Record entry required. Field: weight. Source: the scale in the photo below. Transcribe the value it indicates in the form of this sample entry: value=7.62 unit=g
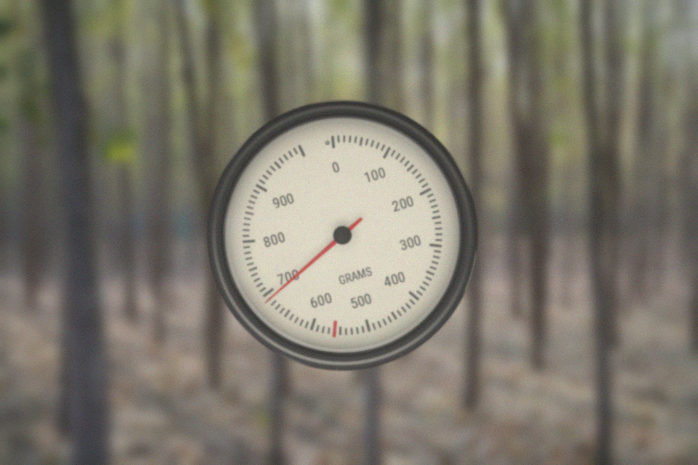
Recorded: value=690 unit=g
